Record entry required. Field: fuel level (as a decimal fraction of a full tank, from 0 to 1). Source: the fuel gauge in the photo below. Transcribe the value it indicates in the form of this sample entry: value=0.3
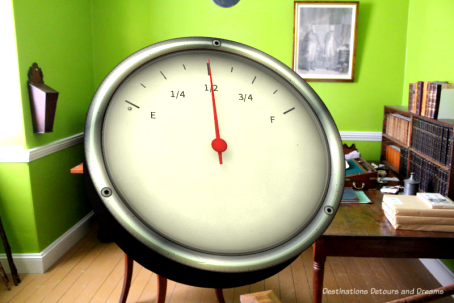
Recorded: value=0.5
